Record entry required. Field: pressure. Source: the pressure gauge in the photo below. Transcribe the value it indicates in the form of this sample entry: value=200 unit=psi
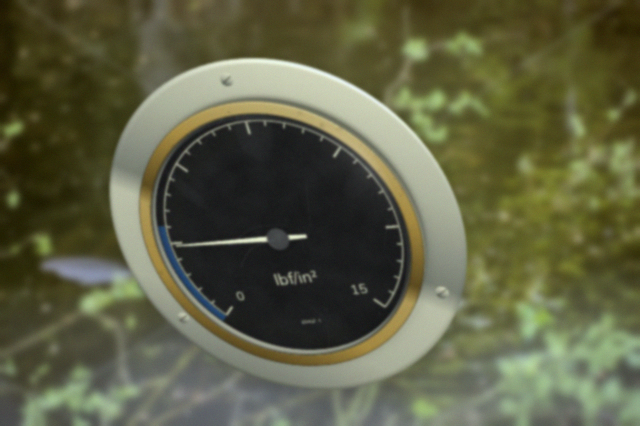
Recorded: value=2.5 unit=psi
